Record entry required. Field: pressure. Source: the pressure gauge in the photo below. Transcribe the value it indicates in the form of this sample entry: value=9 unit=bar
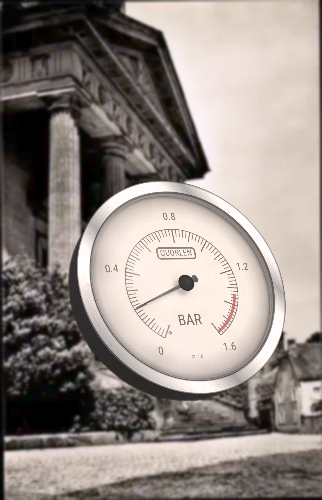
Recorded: value=0.2 unit=bar
